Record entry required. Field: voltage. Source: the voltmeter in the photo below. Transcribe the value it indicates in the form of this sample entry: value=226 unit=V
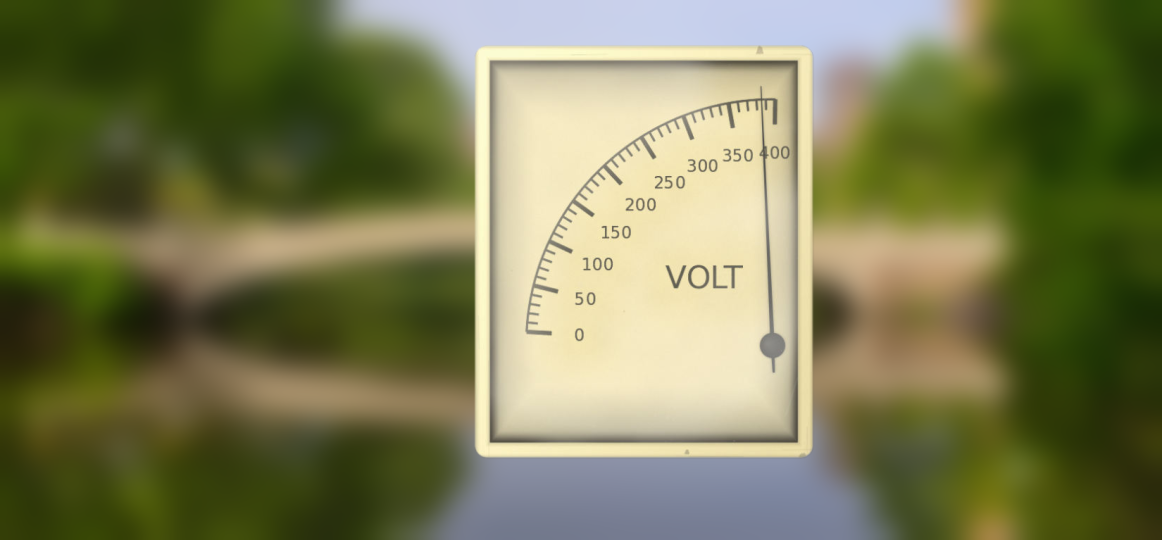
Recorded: value=385 unit=V
